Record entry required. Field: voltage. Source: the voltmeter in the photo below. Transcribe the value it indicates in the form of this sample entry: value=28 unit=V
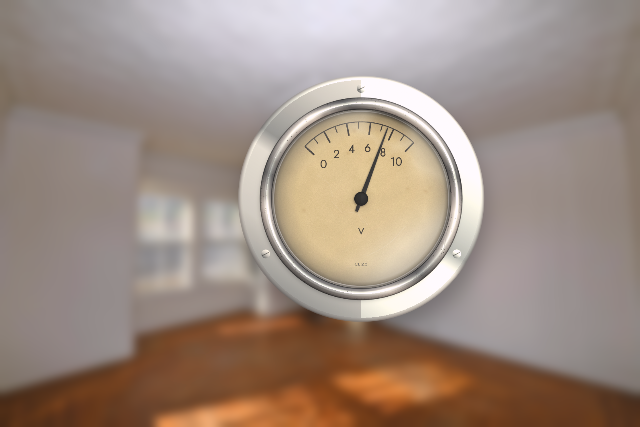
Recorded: value=7.5 unit=V
